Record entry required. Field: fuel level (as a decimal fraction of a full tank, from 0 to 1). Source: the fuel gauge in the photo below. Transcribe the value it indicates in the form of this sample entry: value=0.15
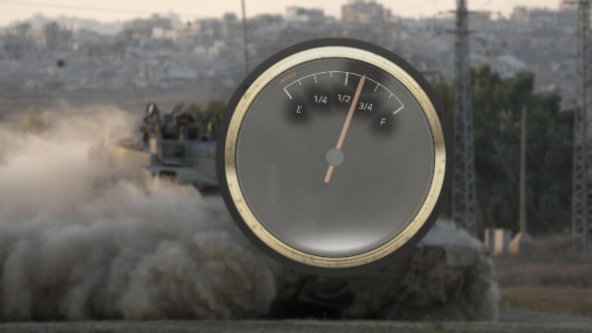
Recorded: value=0.625
